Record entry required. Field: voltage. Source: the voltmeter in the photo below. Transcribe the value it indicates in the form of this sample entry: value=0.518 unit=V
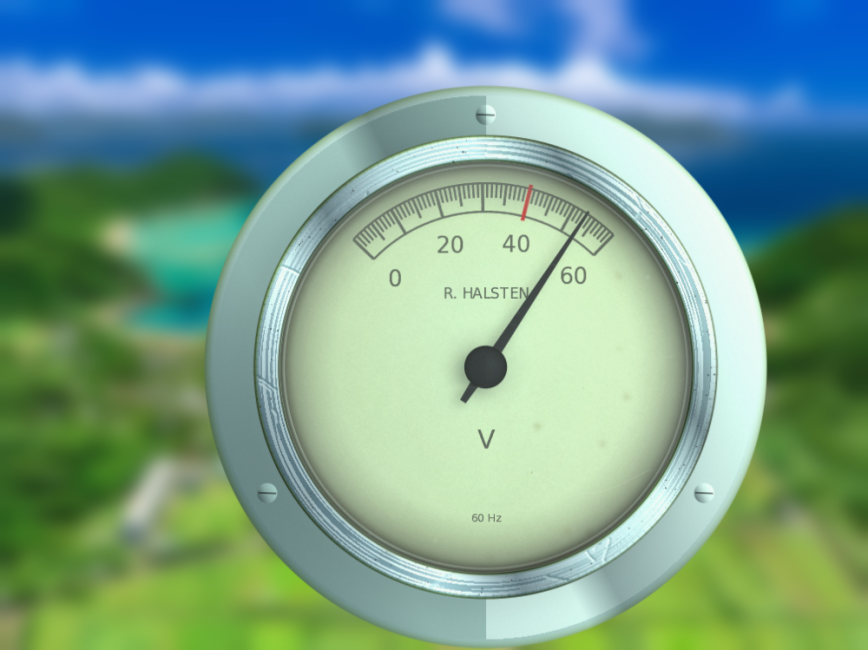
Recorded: value=53 unit=V
